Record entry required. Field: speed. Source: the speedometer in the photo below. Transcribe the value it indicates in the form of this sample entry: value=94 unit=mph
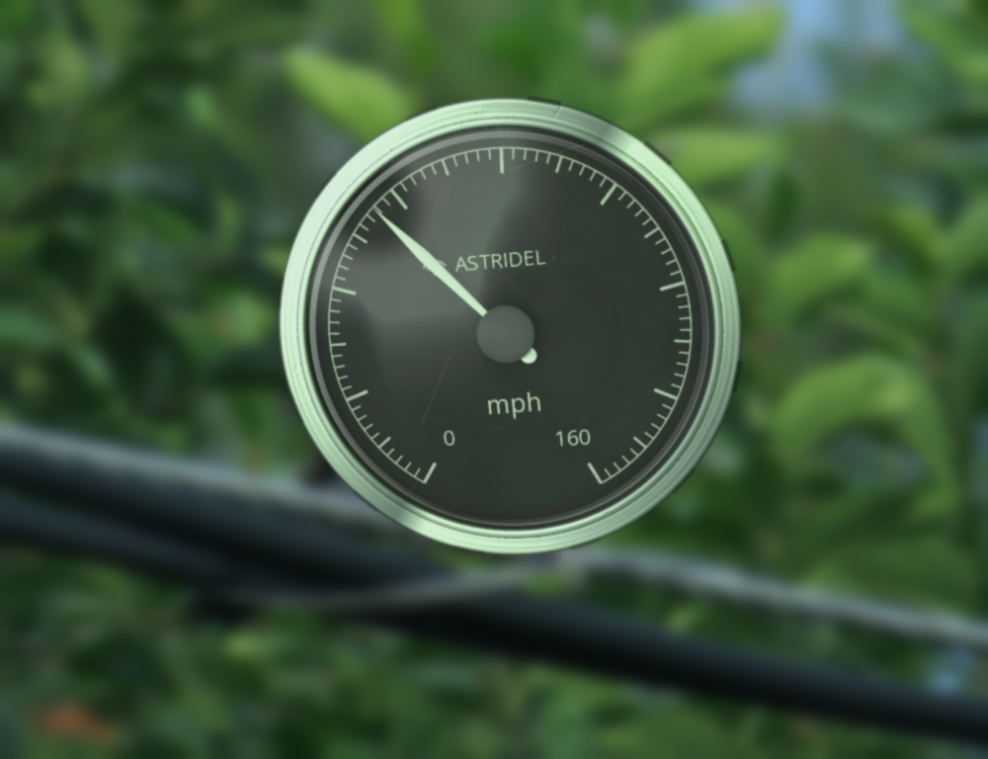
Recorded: value=56 unit=mph
